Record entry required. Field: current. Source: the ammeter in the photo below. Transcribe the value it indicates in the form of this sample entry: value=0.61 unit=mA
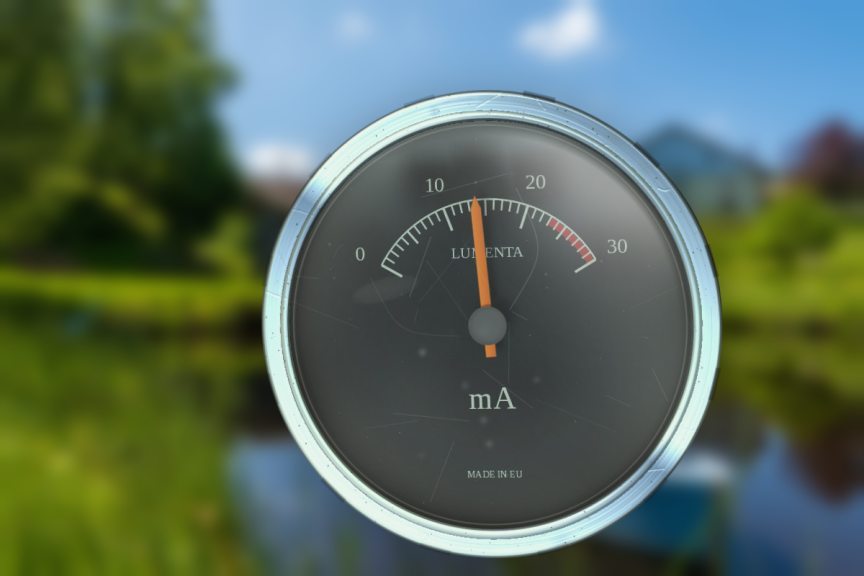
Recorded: value=14 unit=mA
